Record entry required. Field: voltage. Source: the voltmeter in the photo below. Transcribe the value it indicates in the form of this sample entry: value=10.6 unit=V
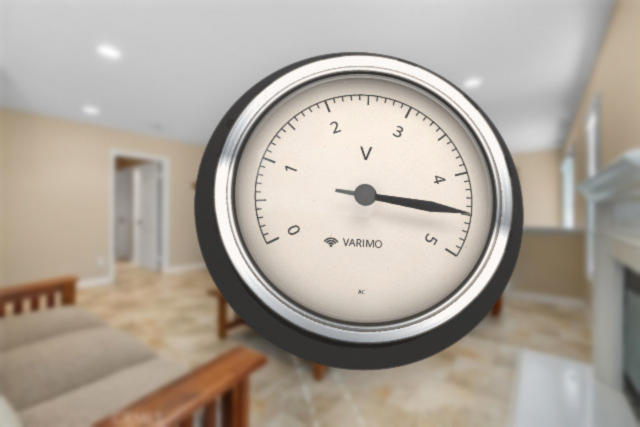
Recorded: value=4.5 unit=V
